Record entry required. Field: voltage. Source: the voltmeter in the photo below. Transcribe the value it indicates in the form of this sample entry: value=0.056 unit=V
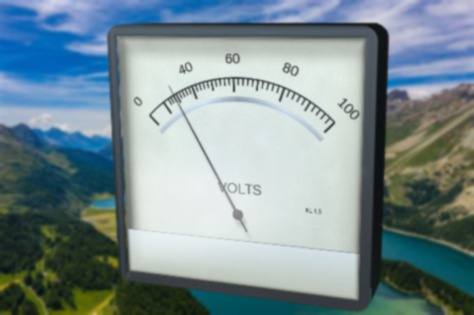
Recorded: value=30 unit=V
